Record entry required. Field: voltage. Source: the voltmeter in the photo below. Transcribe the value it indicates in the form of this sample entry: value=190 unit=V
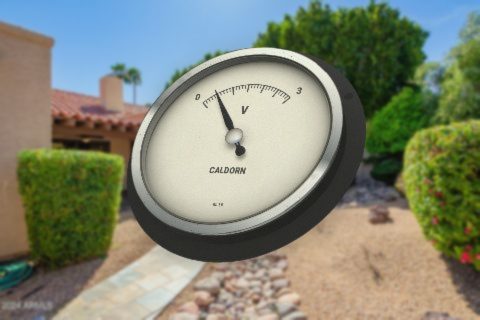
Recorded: value=0.5 unit=V
